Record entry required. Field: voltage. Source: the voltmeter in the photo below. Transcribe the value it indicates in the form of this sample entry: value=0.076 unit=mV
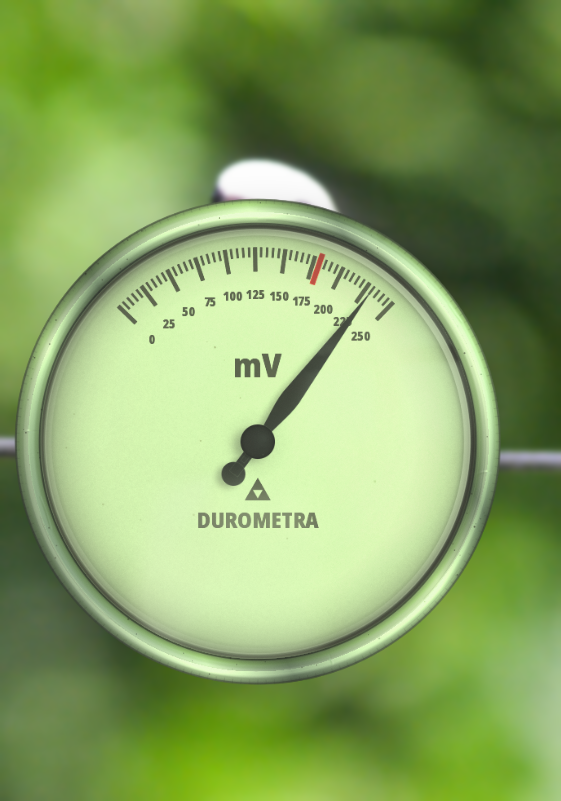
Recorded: value=230 unit=mV
